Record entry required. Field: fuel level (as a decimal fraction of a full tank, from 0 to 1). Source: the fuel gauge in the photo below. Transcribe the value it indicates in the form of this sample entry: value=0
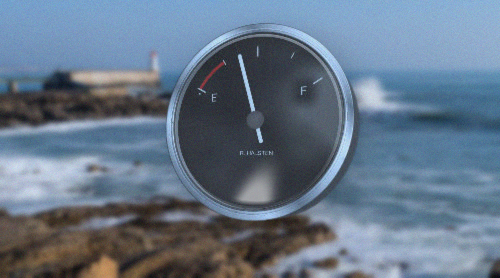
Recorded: value=0.375
